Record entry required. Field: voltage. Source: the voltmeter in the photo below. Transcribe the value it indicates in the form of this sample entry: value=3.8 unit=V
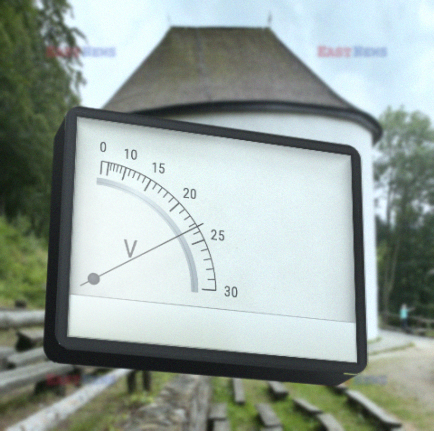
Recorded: value=23.5 unit=V
